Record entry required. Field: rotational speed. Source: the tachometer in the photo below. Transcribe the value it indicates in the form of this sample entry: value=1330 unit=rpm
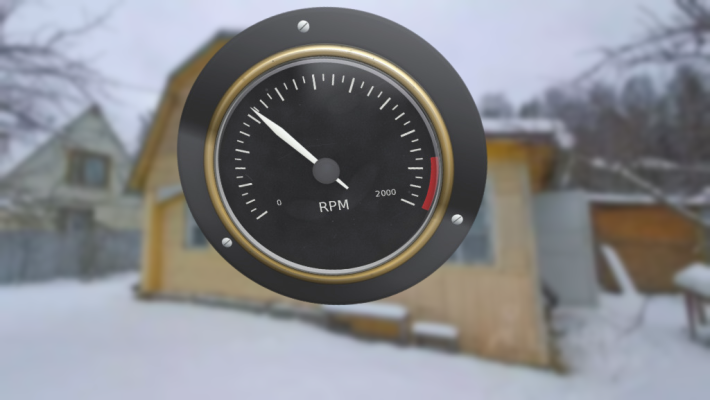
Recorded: value=650 unit=rpm
